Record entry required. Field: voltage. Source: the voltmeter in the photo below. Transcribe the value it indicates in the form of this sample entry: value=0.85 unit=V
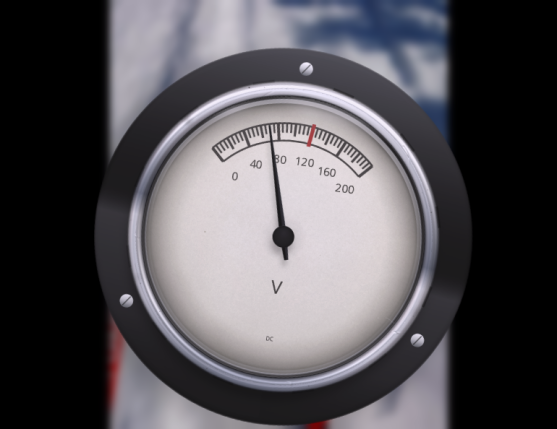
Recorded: value=70 unit=V
